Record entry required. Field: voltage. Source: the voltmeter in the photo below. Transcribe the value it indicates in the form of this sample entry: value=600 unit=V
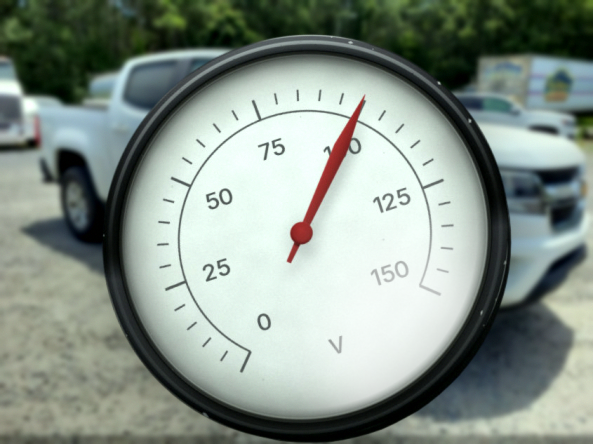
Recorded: value=100 unit=V
